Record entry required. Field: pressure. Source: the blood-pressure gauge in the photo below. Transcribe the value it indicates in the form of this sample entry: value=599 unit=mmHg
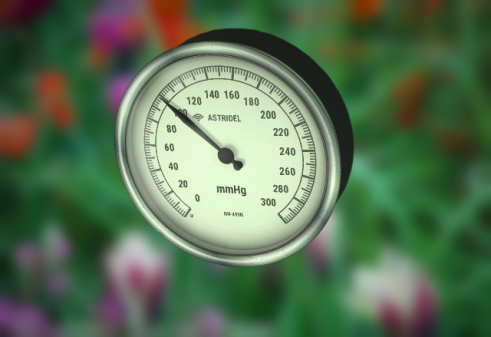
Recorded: value=100 unit=mmHg
